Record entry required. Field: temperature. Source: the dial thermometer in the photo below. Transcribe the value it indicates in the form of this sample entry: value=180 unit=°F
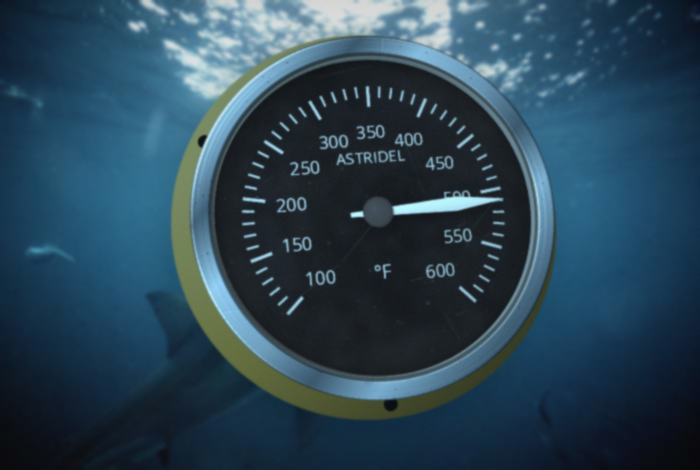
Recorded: value=510 unit=°F
